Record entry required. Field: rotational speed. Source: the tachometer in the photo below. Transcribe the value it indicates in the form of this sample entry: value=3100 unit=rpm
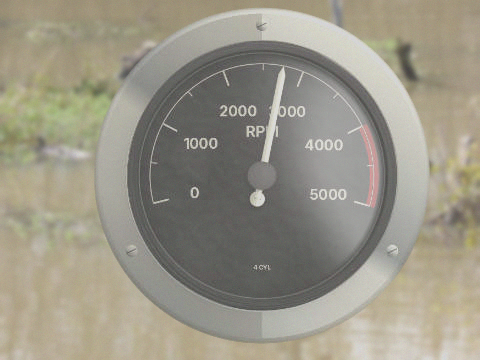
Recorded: value=2750 unit=rpm
